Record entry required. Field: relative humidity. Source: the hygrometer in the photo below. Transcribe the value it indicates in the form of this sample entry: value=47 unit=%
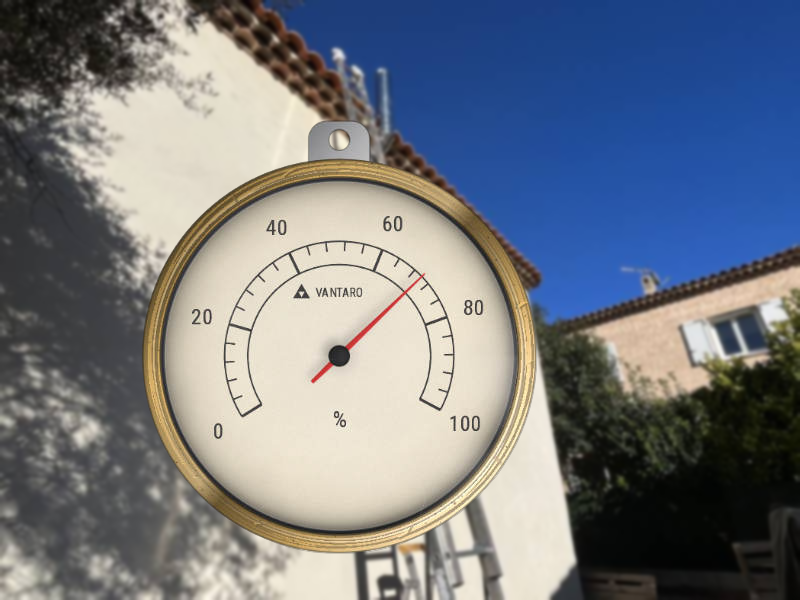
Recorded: value=70 unit=%
